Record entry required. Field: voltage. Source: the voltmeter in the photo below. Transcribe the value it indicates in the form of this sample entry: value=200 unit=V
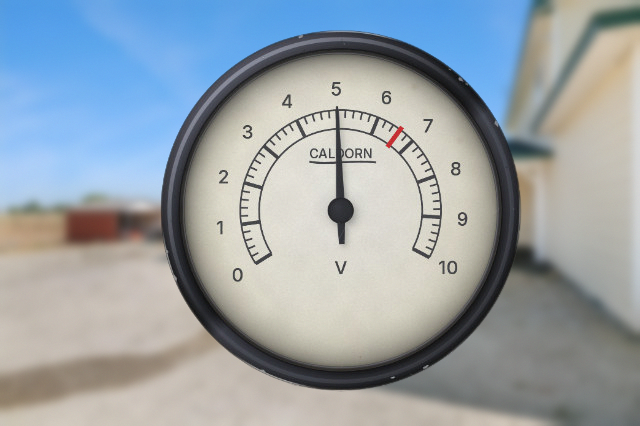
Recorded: value=5 unit=V
